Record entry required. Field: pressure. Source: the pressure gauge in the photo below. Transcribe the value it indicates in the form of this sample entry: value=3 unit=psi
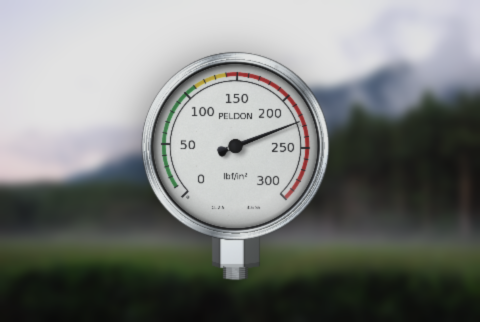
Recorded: value=225 unit=psi
